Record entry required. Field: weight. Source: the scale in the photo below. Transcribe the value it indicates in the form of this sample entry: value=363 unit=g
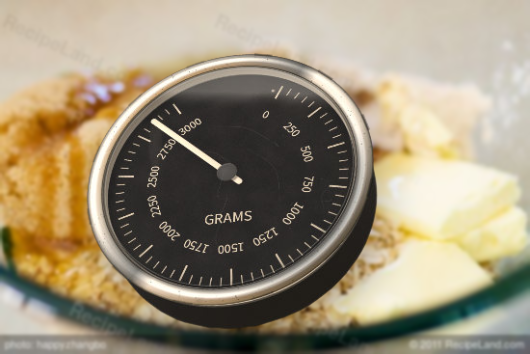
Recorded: value=2850 unit=g
